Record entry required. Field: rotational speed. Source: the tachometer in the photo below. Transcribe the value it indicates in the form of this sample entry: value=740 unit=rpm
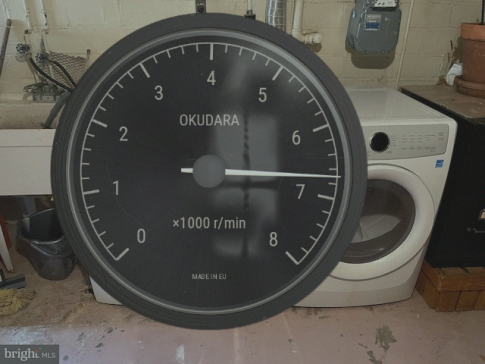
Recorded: value=6700 unit=rpm
